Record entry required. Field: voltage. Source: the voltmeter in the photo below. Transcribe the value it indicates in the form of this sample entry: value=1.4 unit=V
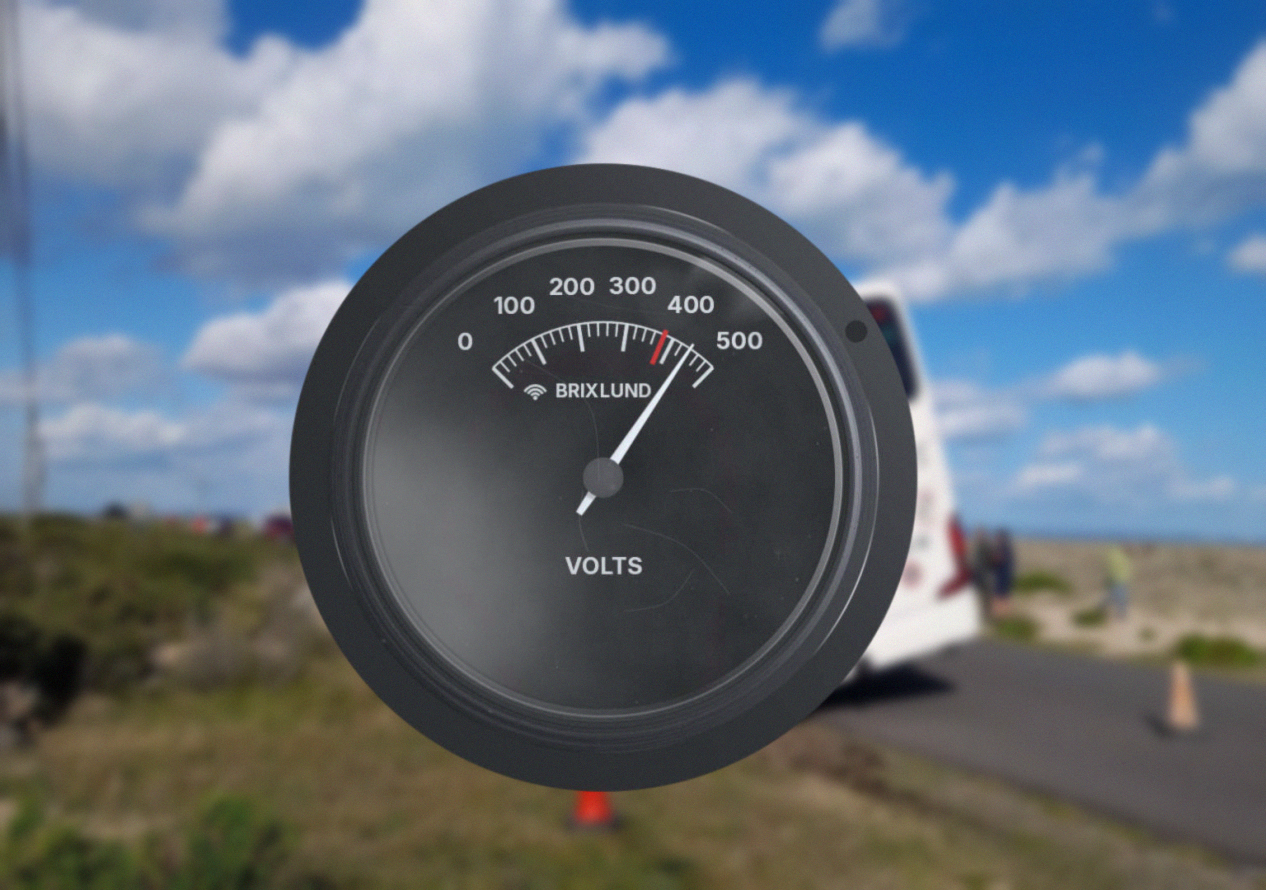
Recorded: value=440 unit=V
